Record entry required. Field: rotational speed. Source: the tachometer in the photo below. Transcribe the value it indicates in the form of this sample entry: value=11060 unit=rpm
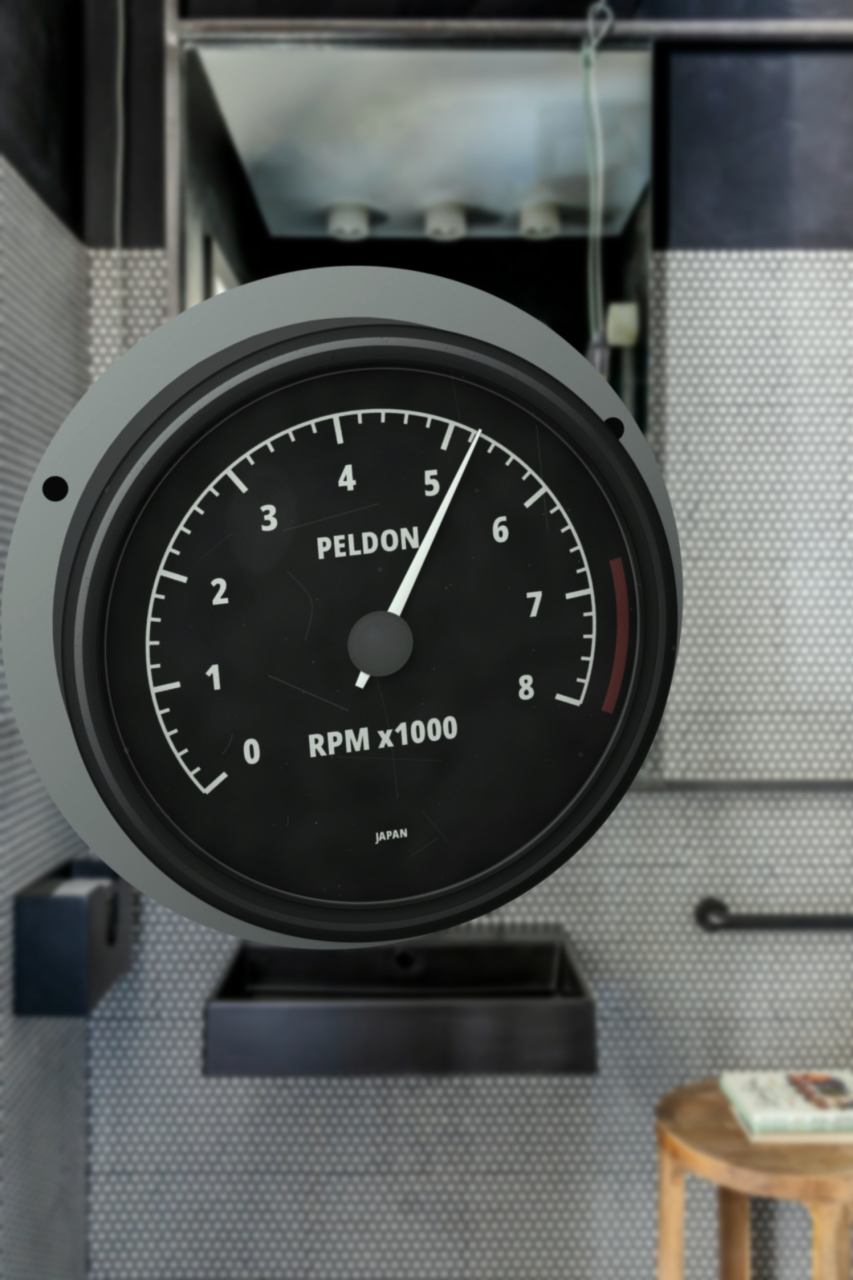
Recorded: value=5200 unit=rpm
